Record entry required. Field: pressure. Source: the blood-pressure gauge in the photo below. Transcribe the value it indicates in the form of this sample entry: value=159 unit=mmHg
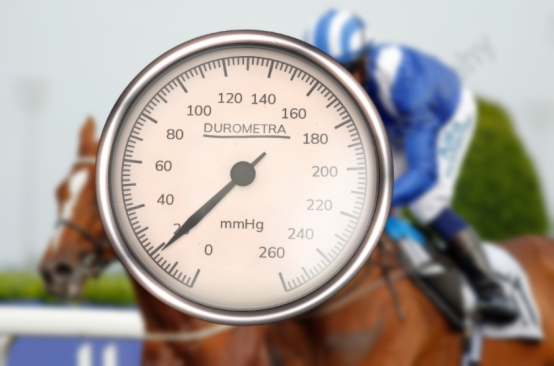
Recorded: value=18 unit=mmHg
